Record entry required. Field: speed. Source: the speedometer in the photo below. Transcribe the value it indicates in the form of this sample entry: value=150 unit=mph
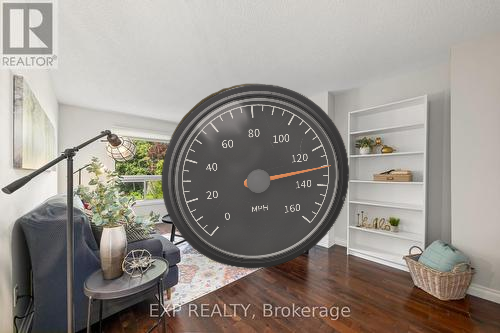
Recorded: value=130 unit=mph
